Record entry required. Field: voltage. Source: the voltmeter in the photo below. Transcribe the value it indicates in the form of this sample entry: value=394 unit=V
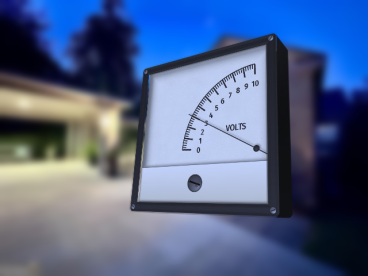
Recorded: value=3 unit=V
